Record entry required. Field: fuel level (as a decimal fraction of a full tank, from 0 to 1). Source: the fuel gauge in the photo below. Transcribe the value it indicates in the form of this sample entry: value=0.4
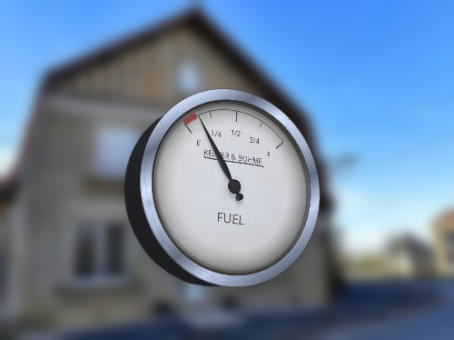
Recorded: value=0.125
